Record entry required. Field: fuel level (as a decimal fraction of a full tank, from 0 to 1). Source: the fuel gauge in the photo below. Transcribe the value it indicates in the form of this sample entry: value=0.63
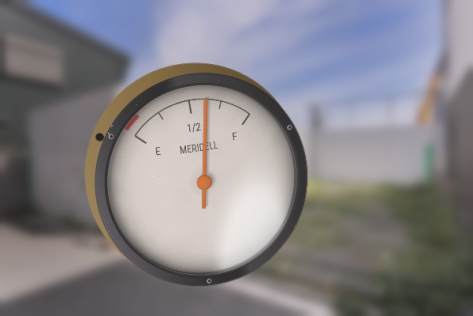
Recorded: value=0.625
